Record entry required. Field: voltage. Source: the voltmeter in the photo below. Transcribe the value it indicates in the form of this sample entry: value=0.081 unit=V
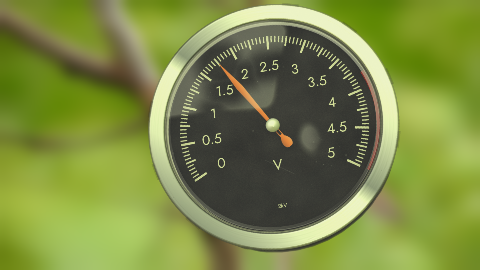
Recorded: value=1.75 unit=V
